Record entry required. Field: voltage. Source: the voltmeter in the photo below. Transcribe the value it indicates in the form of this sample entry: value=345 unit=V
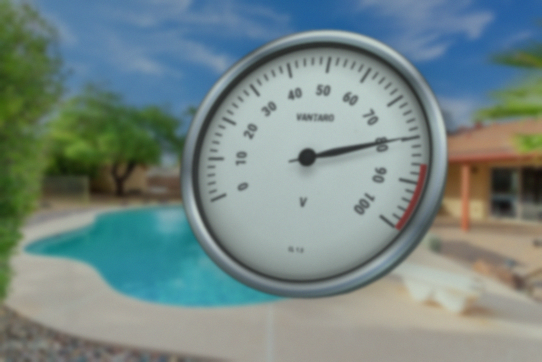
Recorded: value=80 unit=V
